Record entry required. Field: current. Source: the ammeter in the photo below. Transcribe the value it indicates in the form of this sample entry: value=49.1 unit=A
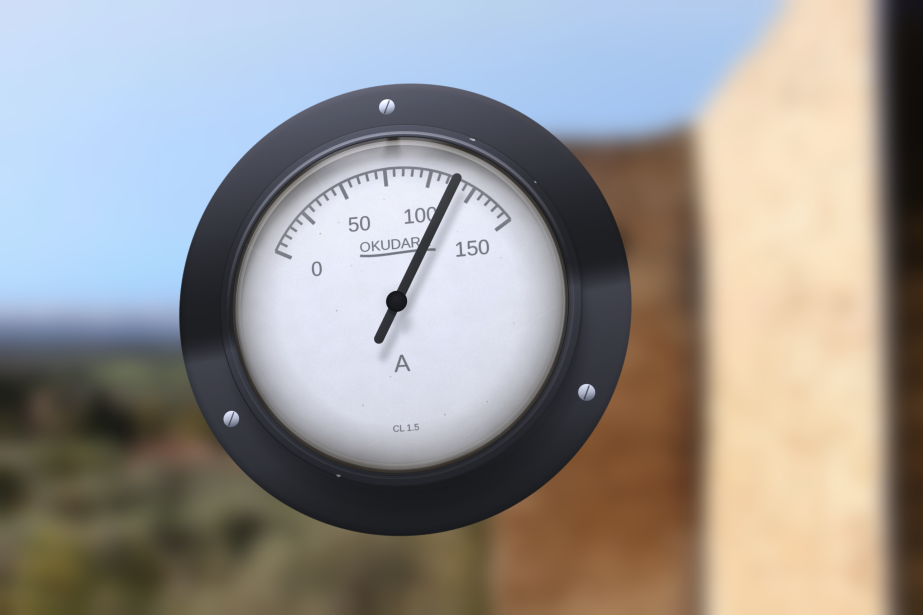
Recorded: value=115 unit=A
